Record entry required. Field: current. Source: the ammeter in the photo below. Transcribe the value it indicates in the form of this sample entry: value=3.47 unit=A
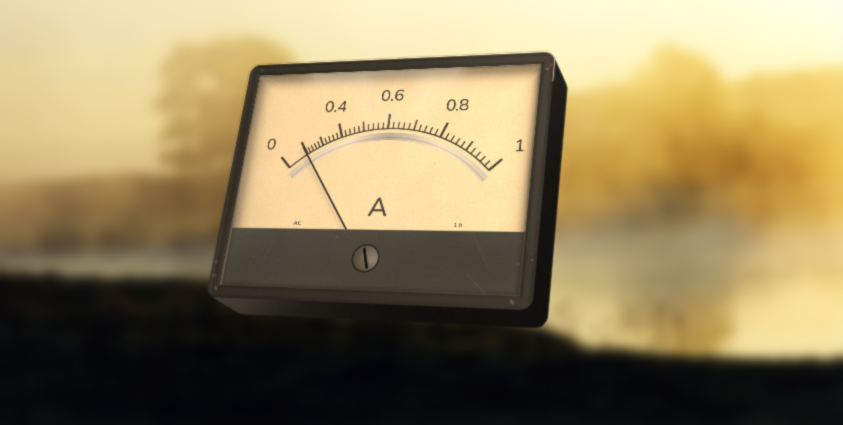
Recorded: value=0.2 unit=A
